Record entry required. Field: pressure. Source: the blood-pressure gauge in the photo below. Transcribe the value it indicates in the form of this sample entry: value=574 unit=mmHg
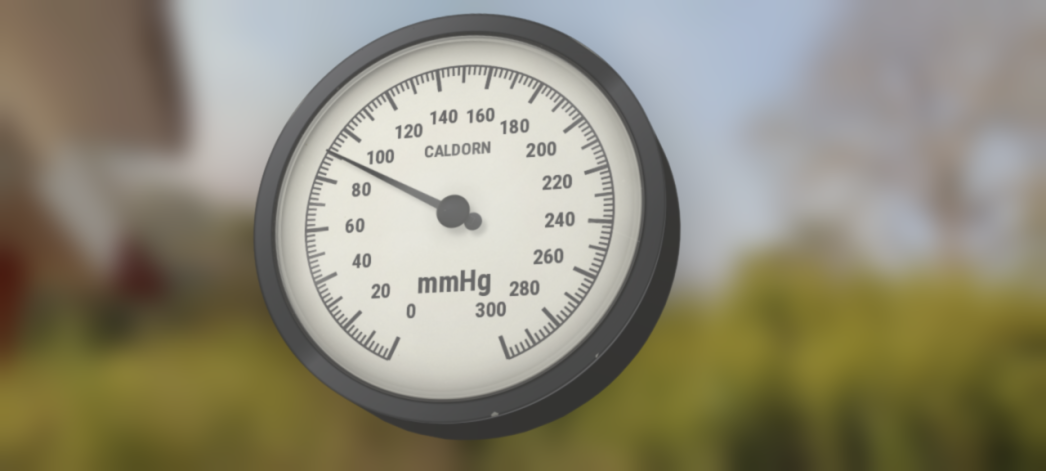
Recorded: value=90 unit=mmHg
